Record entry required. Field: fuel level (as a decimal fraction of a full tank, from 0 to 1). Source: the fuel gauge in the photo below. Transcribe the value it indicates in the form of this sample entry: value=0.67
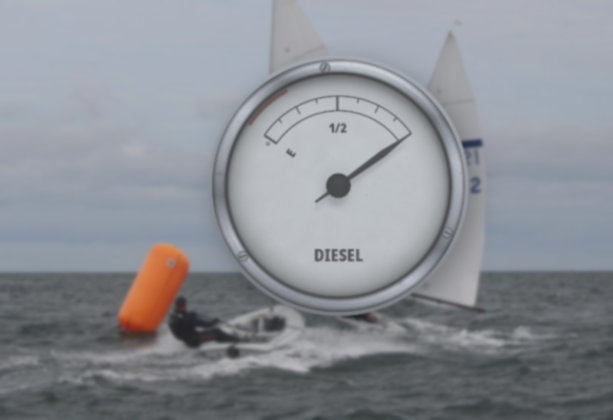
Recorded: value=1
